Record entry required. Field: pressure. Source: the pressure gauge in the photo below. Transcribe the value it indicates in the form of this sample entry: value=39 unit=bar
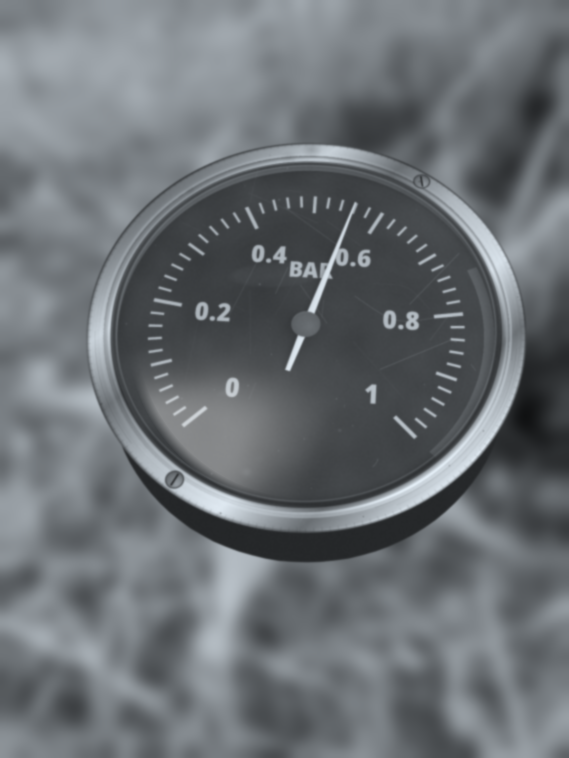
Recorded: value=0.56 unit=bar
